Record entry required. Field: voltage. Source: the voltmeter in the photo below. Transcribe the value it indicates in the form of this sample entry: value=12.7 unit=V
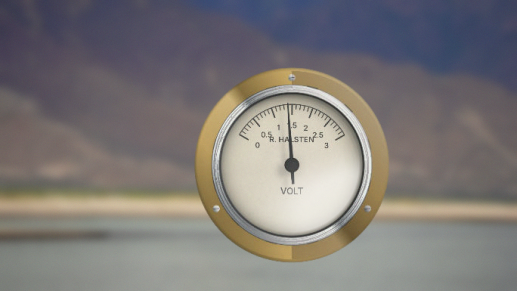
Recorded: value=1.4 unit=V
